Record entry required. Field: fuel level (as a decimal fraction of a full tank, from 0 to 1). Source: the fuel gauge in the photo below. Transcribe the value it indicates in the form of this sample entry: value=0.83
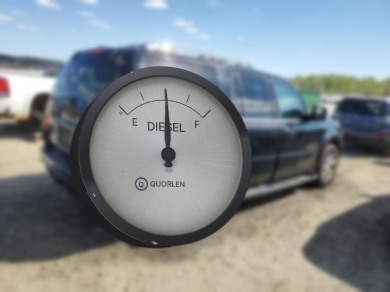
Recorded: value=0.5
